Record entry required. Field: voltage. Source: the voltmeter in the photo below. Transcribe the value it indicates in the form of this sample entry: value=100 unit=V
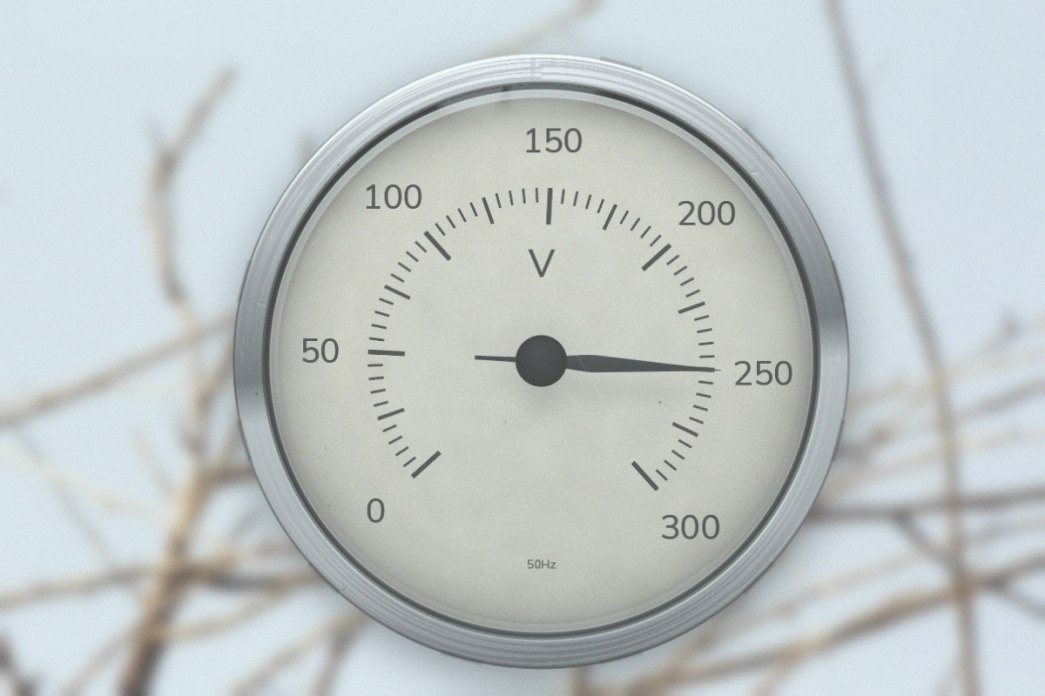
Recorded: value=250 unit=V
